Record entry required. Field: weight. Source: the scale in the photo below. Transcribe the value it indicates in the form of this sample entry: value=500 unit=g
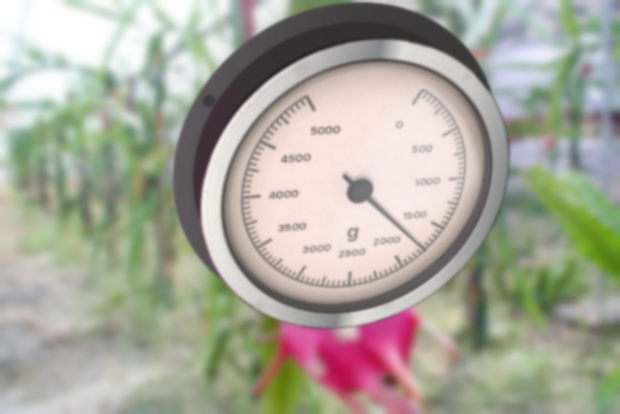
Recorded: value=1750 unit=g
